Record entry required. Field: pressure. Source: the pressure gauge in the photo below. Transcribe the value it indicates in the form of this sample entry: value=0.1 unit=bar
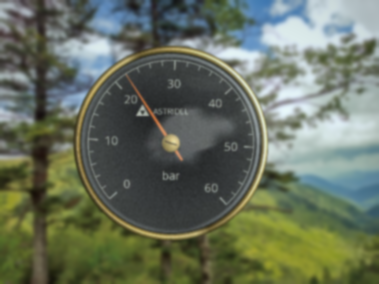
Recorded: value=22 unit=bar
